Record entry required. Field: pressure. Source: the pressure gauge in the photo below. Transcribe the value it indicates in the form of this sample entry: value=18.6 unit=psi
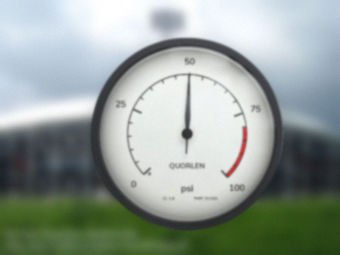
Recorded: value=50 unit=psi
